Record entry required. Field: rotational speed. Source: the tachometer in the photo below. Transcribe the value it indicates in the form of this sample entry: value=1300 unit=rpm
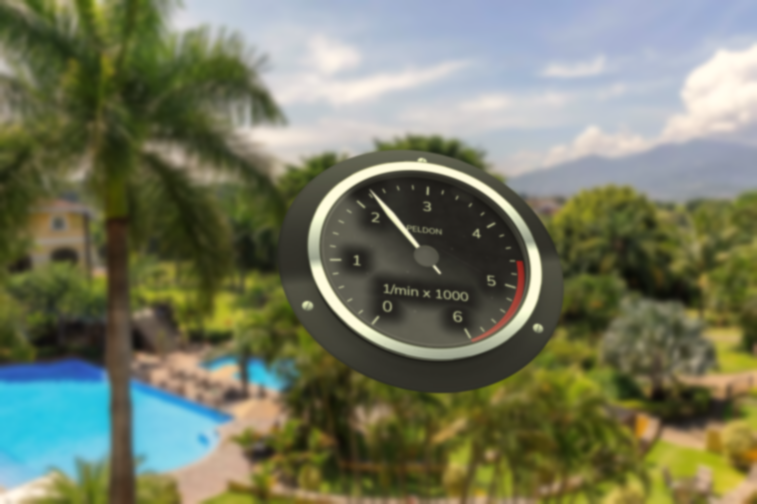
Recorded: value=2200 unit=rpm
